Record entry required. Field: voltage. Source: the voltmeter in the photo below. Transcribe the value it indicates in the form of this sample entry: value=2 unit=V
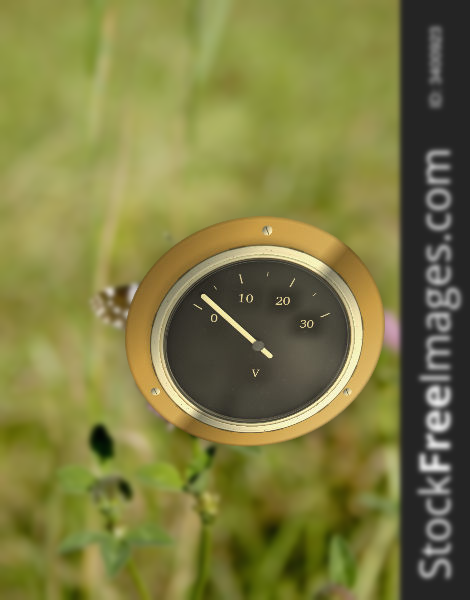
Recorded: value=2.5 unit=V
